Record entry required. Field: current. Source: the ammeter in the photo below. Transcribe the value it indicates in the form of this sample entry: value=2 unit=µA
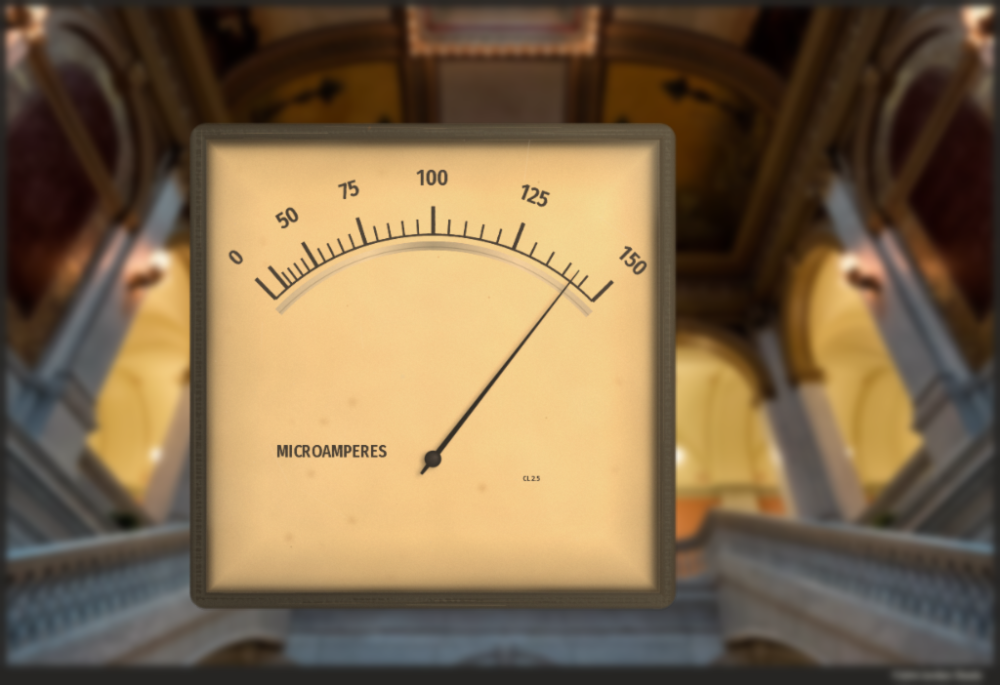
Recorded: value=142.5 unit=µA
